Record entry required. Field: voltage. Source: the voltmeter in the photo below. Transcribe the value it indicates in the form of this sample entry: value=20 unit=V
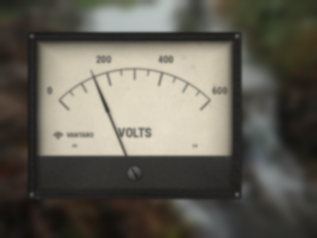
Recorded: value=150 unit=V
